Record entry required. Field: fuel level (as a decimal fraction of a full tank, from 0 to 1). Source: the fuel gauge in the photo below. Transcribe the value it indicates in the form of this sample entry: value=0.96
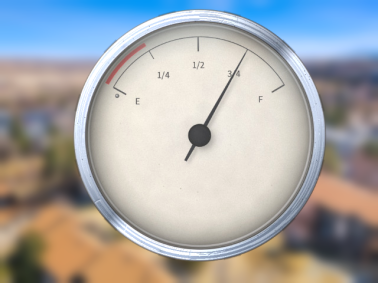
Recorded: value=0.75
